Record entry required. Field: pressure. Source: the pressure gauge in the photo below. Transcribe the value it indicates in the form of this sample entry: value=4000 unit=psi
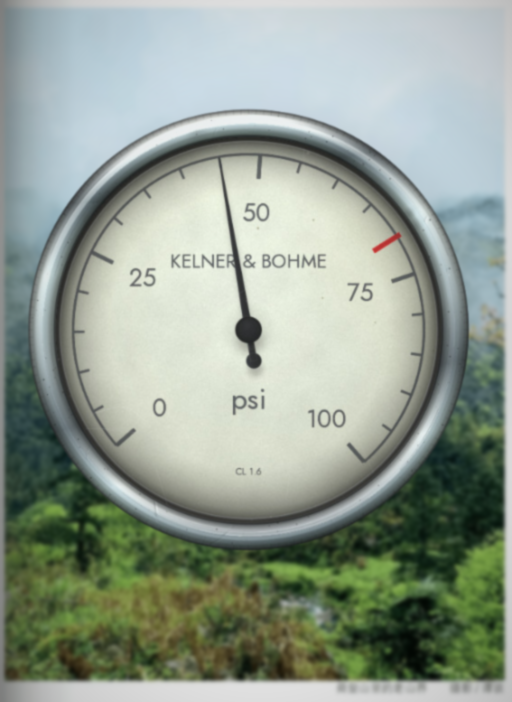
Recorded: value=45 unit=psi
